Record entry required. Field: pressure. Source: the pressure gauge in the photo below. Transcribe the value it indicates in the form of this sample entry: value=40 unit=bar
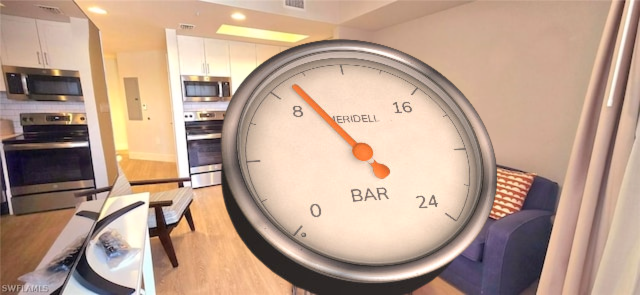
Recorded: value=9 unit=bar
